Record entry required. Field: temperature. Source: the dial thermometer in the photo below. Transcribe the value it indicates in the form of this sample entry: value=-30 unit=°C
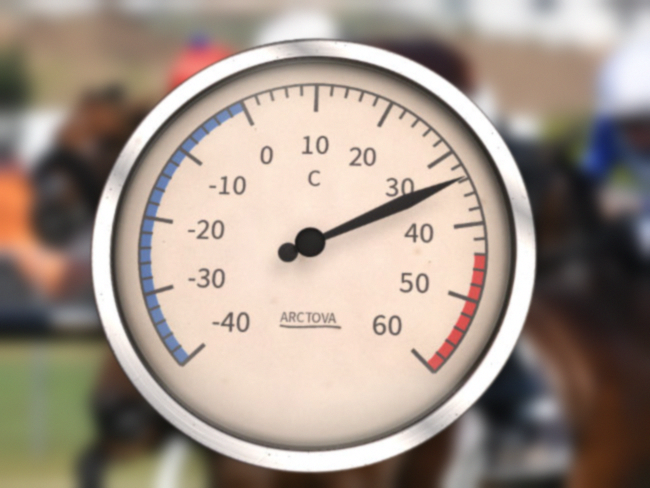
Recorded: value=34 unit=°C
